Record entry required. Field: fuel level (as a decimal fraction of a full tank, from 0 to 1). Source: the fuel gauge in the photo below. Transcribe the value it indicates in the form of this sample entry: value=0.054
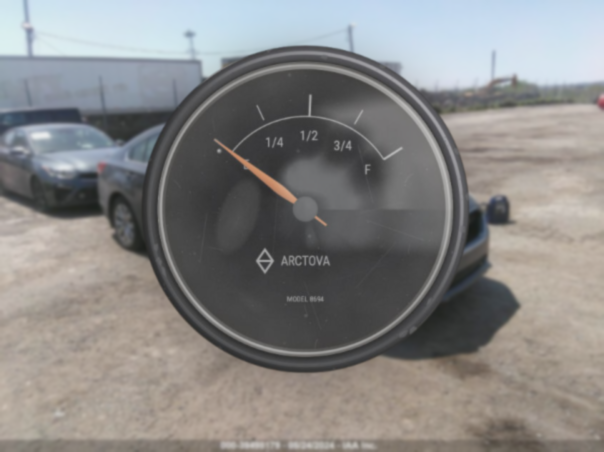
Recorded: value=0
